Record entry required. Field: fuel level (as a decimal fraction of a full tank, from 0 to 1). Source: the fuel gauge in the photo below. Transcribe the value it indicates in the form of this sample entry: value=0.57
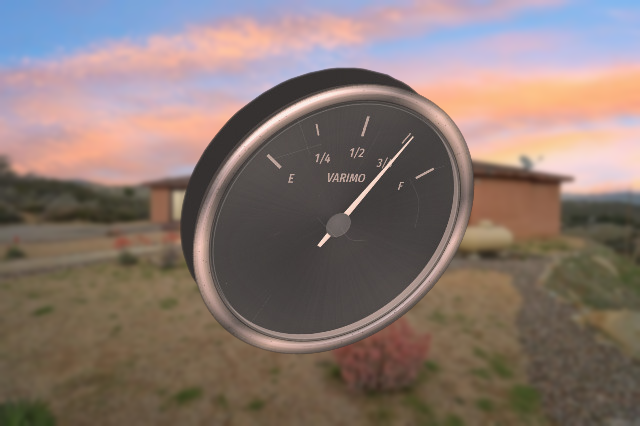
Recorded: value=0.75
